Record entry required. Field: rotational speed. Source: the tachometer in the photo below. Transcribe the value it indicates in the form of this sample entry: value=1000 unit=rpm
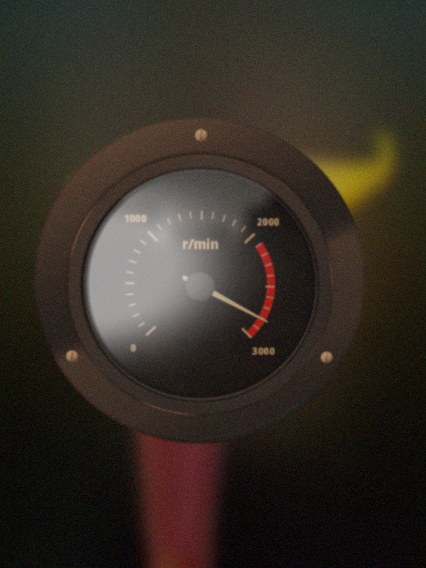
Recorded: value=2800 unit=rpm
